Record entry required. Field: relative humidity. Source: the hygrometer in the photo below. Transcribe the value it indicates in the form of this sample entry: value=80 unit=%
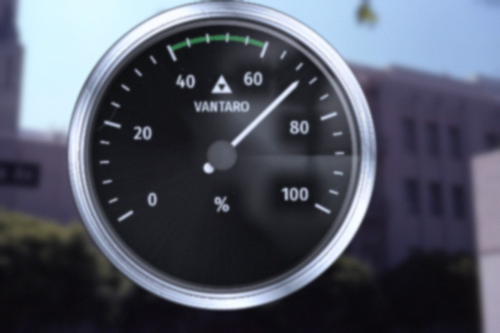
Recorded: value=70 unit=%
